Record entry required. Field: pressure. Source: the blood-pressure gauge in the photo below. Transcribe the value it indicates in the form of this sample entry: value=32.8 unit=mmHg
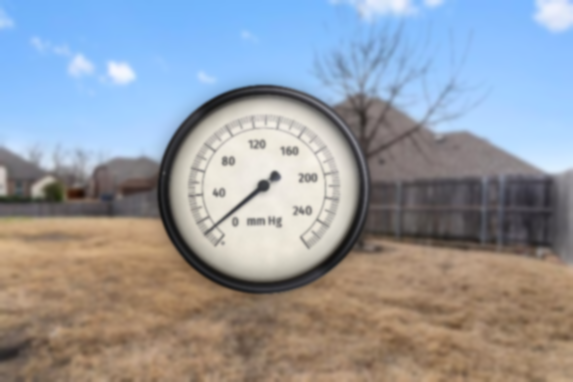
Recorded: value=10 unit=mmHg
